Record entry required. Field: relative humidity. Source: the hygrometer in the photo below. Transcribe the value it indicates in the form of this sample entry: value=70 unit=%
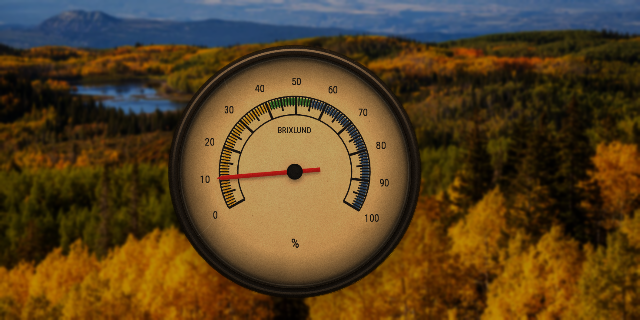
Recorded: value=10 unit=%
